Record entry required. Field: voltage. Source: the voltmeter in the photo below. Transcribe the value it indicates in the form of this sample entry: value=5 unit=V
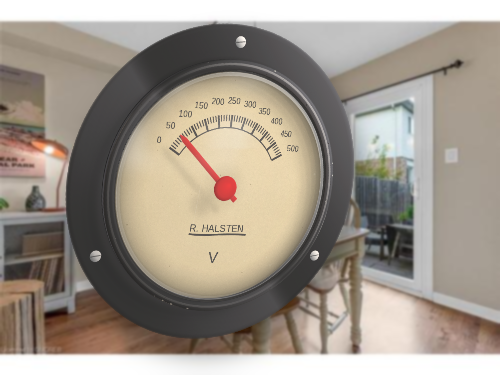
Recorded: value=50 unit=V
